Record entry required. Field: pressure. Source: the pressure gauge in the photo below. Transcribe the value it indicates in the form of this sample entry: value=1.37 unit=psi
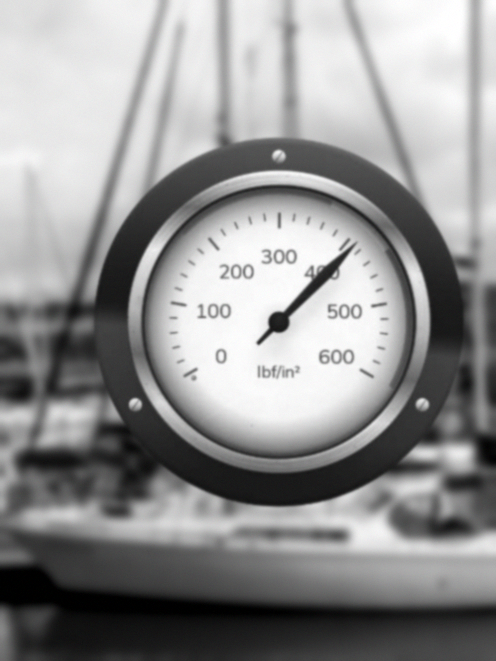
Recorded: value=410 unit=psi
